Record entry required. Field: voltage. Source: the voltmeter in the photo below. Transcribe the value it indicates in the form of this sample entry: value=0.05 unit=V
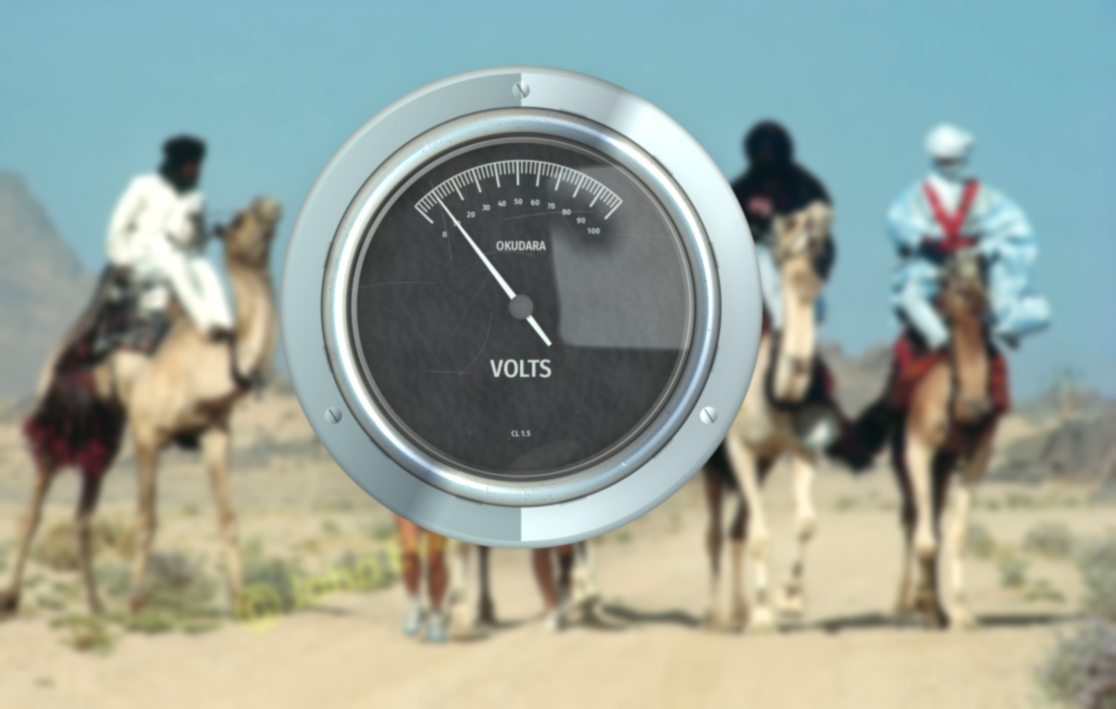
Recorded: value=10 unit=V
